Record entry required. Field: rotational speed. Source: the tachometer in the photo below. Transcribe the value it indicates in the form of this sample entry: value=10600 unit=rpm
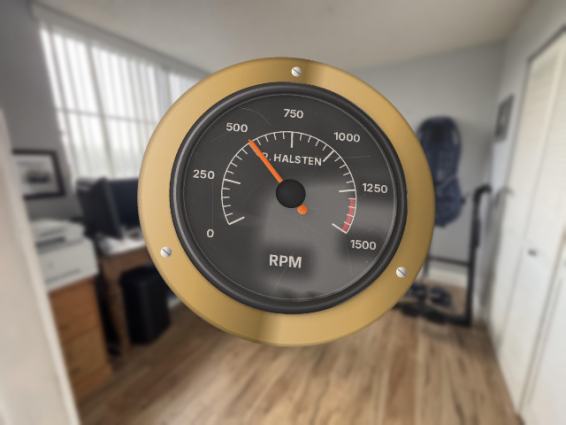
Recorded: value=500 unit=rpm
